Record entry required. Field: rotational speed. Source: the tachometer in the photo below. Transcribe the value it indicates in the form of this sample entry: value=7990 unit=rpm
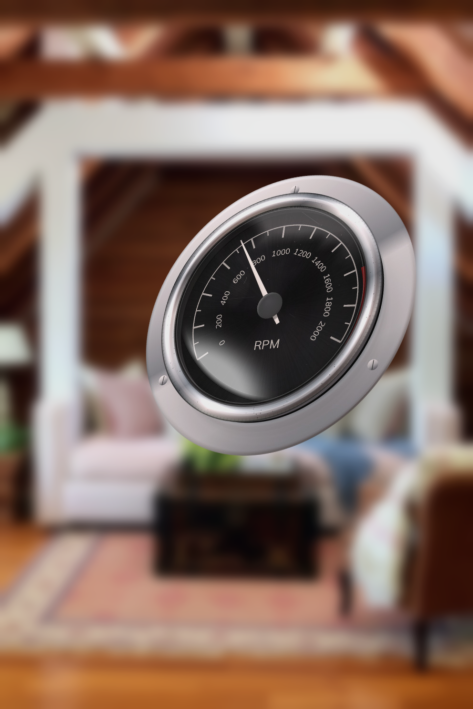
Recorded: value=750 unit=rpm
